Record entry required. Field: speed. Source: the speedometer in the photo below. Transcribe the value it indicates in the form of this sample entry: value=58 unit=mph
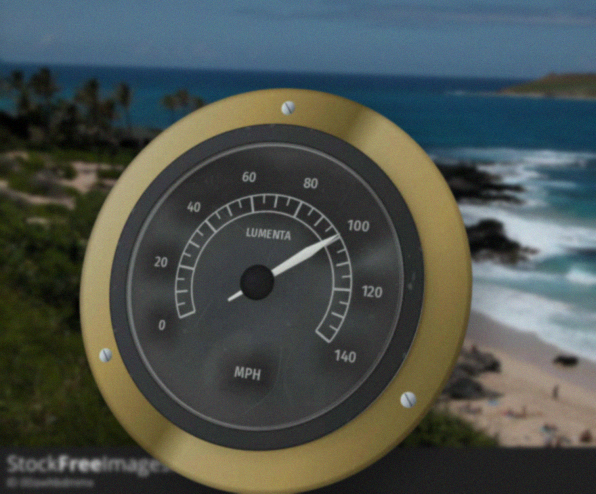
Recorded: value=100 unit=mph
